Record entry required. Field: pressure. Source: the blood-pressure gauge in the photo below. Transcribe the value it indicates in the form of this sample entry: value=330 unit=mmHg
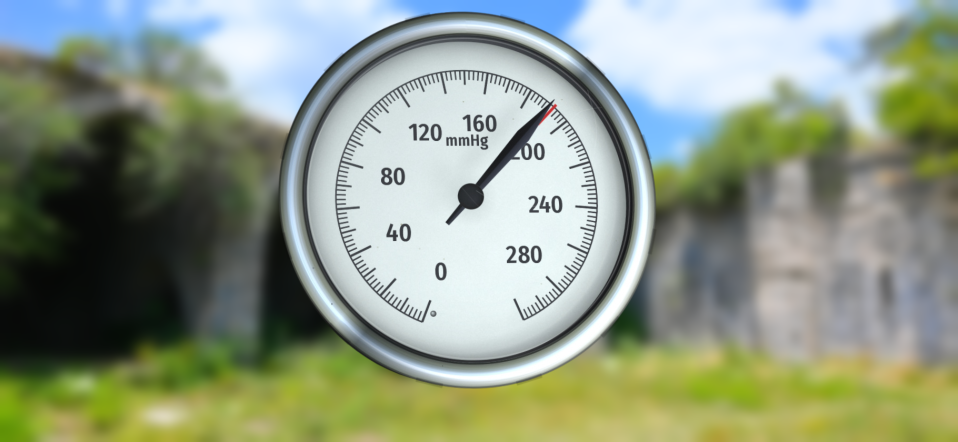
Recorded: value=190 unit=mmHg
